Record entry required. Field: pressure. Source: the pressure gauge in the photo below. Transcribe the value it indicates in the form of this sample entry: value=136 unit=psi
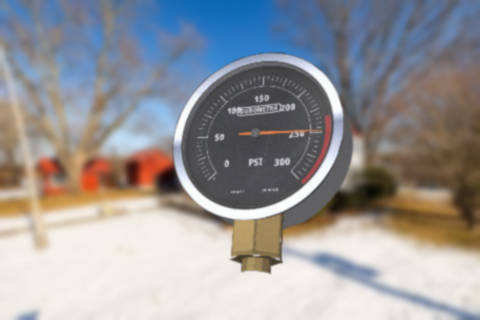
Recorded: value=250 unit=psi
